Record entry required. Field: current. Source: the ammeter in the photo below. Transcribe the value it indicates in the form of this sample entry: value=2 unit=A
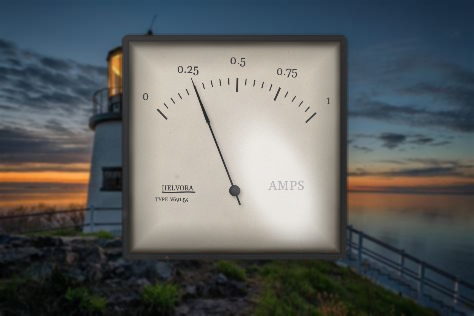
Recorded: value=0.25 unit=A
